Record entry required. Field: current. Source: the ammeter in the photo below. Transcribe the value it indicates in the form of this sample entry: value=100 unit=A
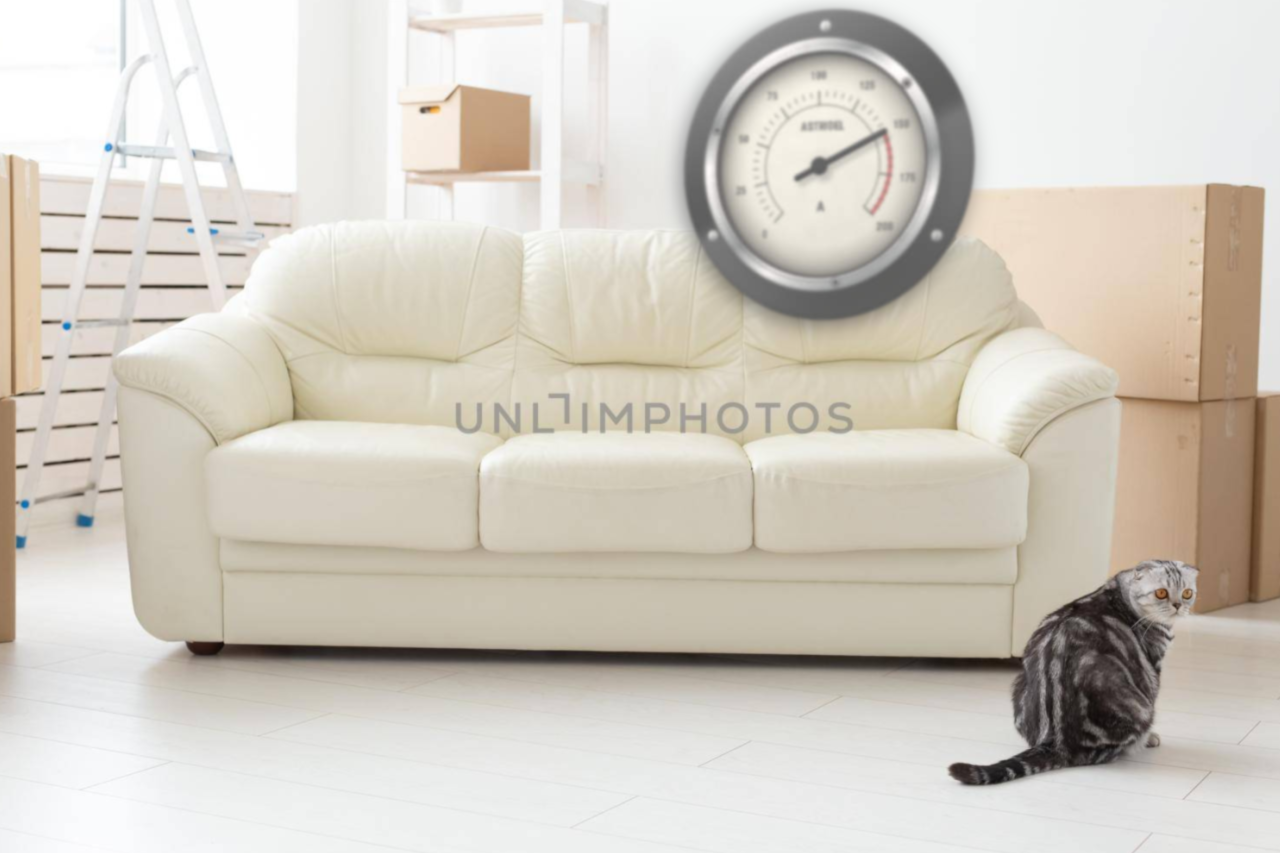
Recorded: value=150 unit=A
